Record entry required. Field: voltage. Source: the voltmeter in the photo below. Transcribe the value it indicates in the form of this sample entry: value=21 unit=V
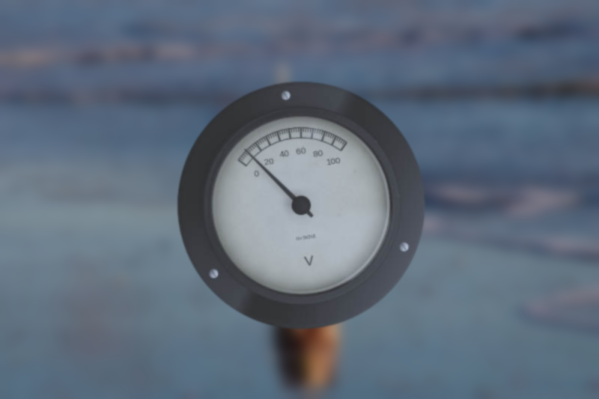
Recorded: value=10 unit=V
